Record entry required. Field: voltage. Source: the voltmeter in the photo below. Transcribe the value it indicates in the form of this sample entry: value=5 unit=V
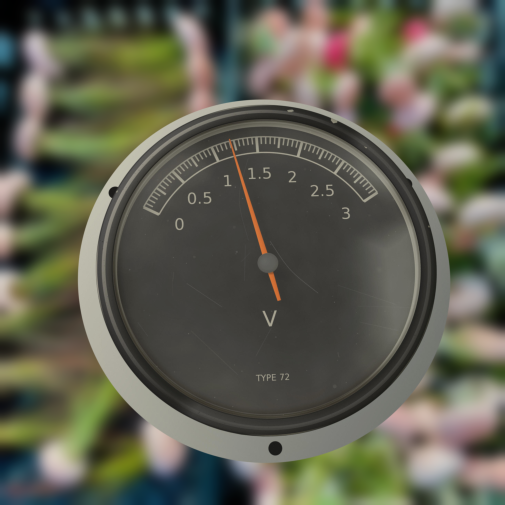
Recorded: value=1.2 unit=V
